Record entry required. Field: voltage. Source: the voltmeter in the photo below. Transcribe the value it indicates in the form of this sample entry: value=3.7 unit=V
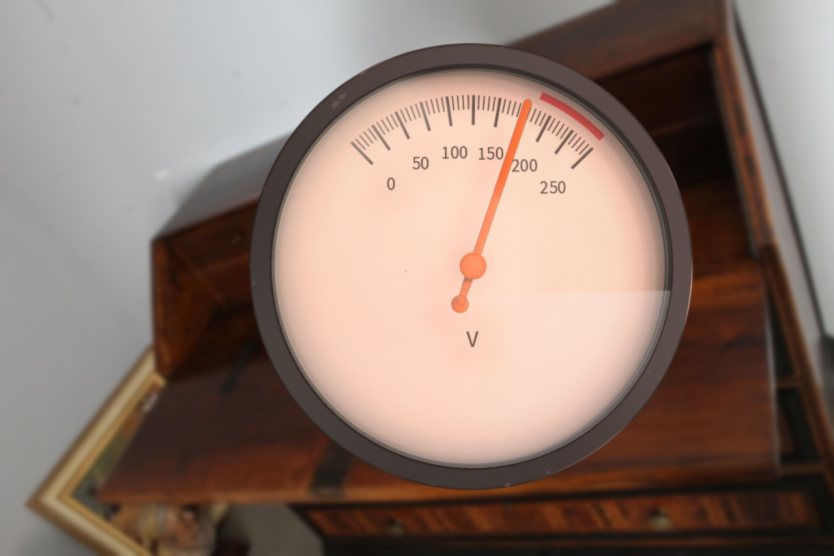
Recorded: value=175 unit=V
